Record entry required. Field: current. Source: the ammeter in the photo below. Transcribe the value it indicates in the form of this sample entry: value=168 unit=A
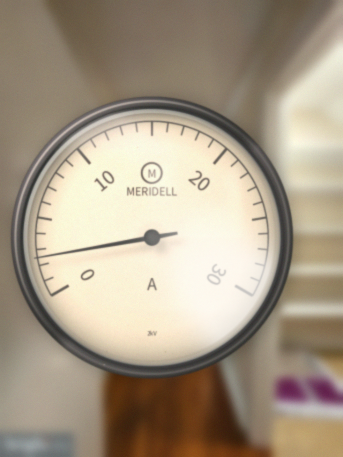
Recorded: value=2.5 unit=A
